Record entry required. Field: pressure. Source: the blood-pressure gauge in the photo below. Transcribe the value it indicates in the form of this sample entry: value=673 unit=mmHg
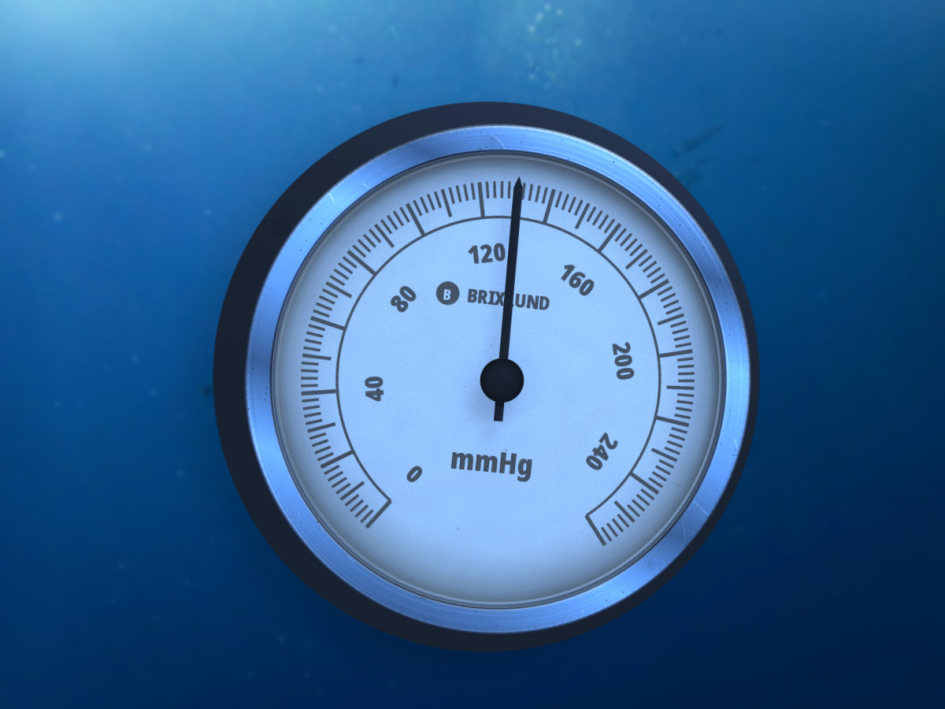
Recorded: value=130 unit=mmHg
